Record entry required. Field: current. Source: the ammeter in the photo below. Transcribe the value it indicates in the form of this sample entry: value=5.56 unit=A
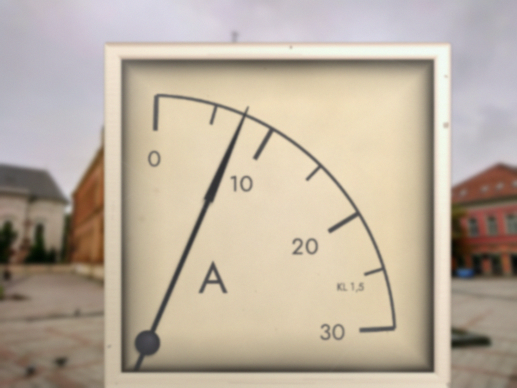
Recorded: value=7.5 unit=A
